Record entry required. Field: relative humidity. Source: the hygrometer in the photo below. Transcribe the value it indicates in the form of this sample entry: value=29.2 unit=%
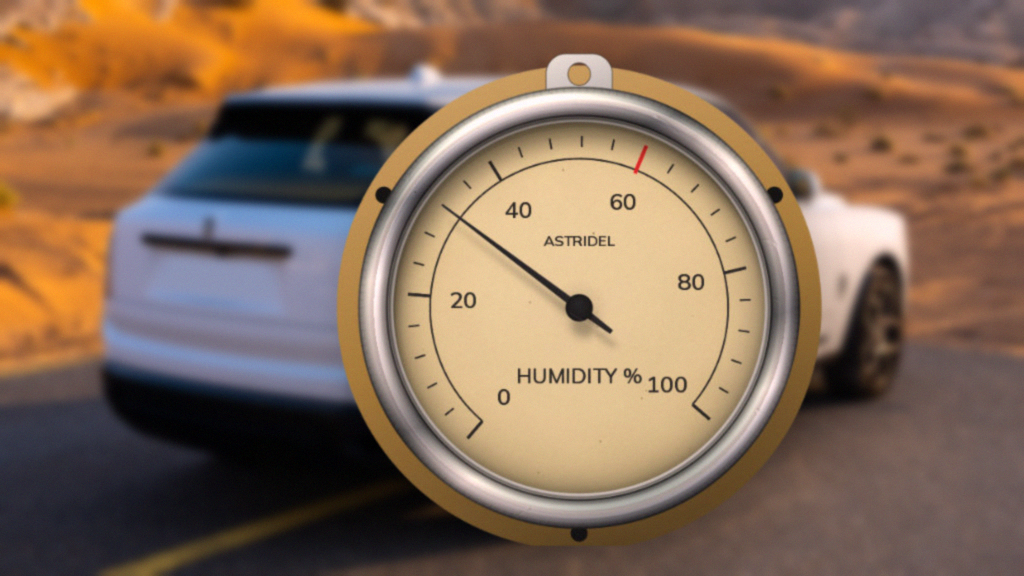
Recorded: value=32 unit=%
